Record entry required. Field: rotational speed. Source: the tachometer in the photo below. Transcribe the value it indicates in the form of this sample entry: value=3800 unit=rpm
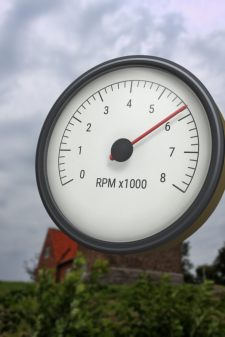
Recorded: value=5800 unit=rpm
